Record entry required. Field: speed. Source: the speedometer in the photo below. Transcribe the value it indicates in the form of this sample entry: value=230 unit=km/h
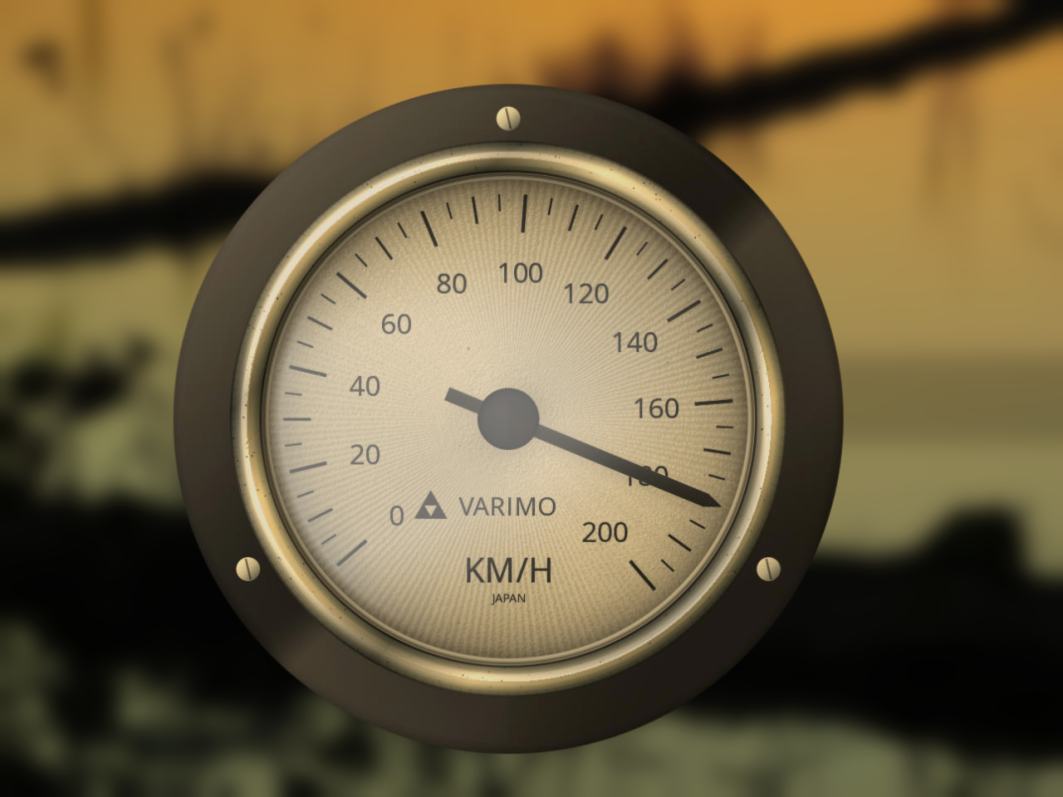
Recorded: value=180 unit=km/h
